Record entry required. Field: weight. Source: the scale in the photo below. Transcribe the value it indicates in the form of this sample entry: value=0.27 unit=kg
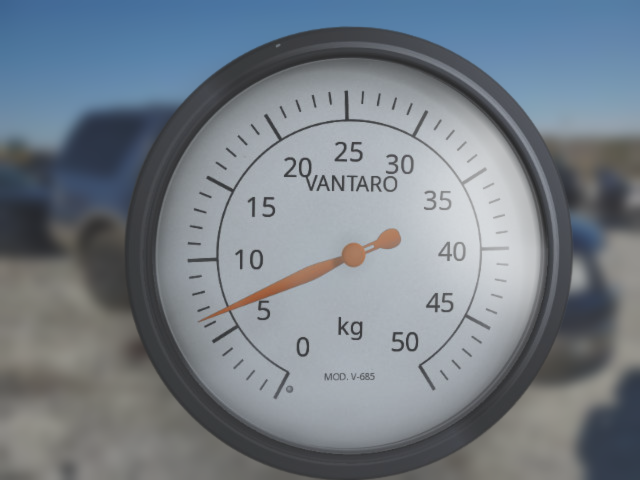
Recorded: value=6.5 unit=kg
